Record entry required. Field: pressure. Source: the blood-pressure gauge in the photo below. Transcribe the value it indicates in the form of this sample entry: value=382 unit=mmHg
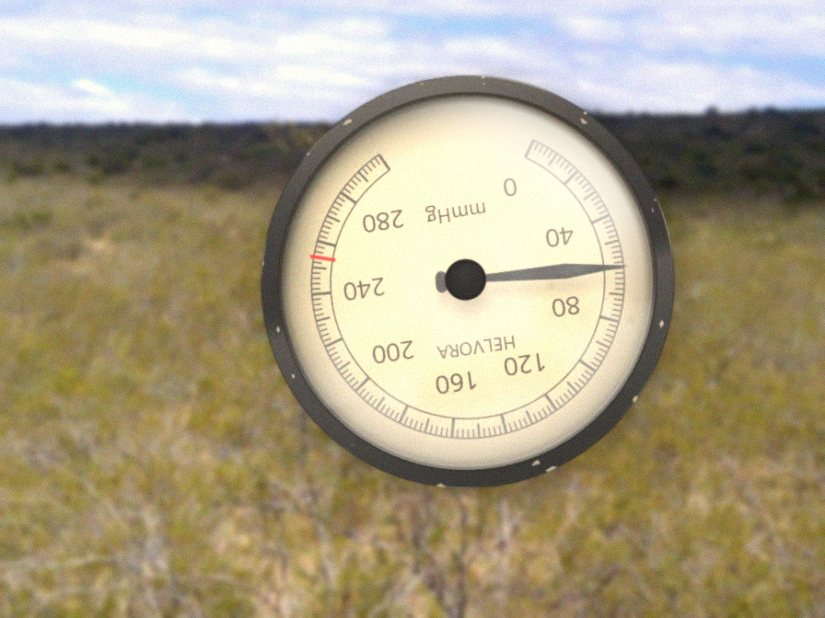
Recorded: value=60 unit=mmHg
